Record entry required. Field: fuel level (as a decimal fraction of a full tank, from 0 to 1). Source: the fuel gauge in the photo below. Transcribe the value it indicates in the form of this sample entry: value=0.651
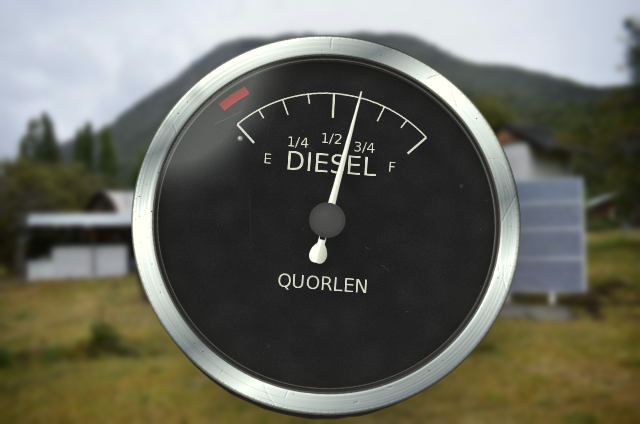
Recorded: value=0.625
